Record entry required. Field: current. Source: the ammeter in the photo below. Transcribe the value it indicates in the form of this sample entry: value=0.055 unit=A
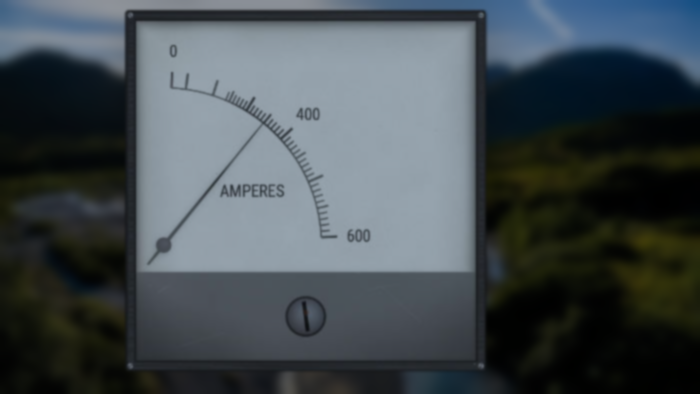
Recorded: value=350 unit=A
